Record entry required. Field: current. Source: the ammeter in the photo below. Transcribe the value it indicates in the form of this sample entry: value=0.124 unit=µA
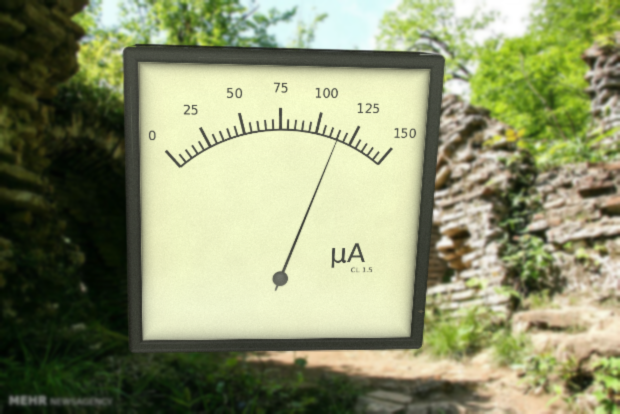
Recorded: value=115 unit=µA
